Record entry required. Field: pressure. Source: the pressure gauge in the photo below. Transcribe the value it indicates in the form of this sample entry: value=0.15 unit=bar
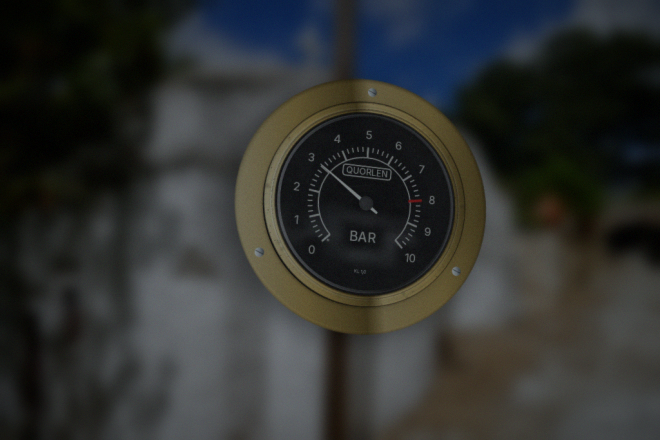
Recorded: value=3 unit=bar
